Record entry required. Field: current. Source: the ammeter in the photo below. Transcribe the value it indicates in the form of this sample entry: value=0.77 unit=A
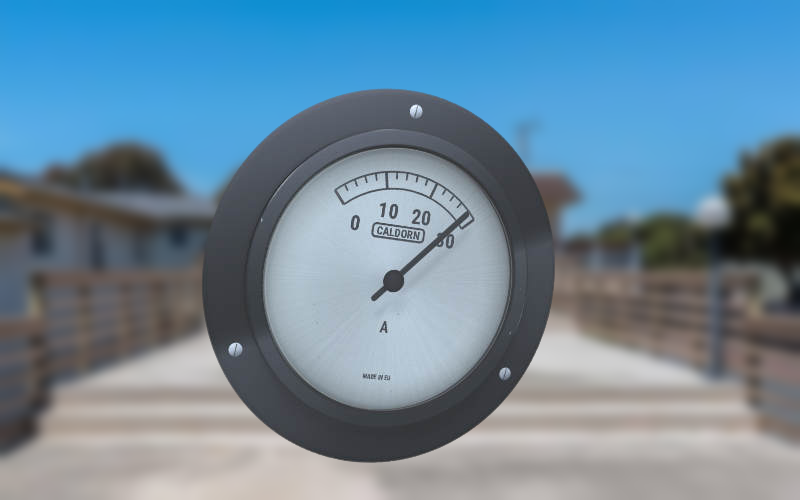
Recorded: value=28 unit=A
